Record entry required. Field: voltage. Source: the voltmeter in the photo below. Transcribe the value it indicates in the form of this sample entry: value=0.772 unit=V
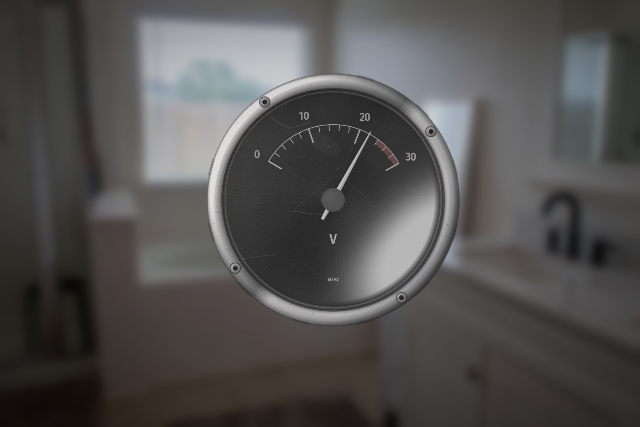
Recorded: value=22 unit=V
